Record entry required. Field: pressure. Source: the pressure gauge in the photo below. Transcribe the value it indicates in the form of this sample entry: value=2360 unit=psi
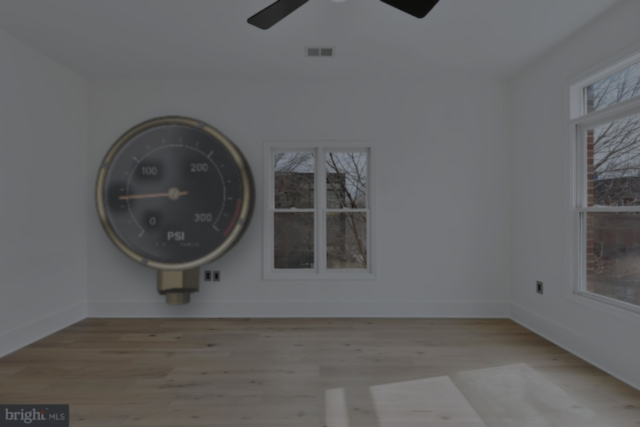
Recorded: value=50 unit=psi
